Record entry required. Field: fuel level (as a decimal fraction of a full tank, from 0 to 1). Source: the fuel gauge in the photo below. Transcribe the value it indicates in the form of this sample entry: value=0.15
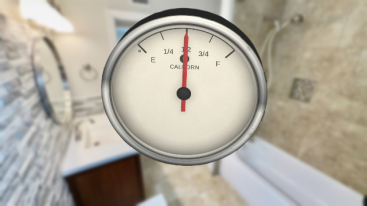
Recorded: value=0.5
